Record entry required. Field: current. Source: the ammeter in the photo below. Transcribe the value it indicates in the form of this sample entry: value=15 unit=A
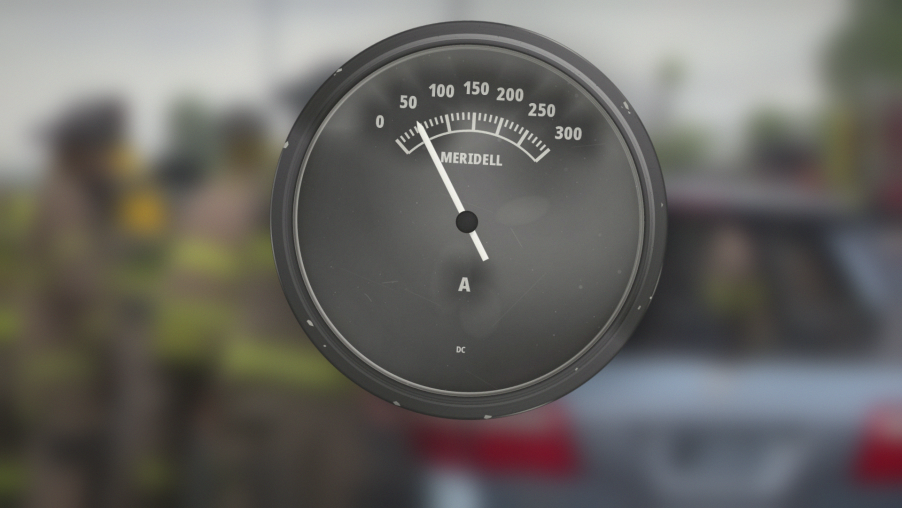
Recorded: value=50 unit=A
